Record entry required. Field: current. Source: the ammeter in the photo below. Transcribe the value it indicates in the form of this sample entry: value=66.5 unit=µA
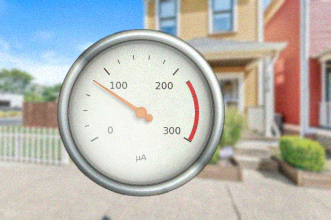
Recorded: value=80 unit=µA
